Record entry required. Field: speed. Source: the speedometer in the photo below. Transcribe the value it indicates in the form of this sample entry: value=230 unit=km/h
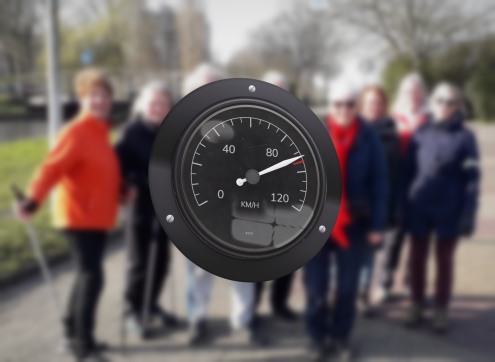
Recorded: value=92.5 unit=km/h
